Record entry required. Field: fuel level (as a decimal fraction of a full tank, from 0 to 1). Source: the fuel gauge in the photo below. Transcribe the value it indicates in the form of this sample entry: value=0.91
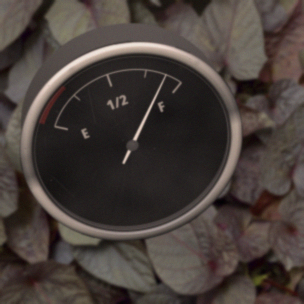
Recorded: value=0.875
